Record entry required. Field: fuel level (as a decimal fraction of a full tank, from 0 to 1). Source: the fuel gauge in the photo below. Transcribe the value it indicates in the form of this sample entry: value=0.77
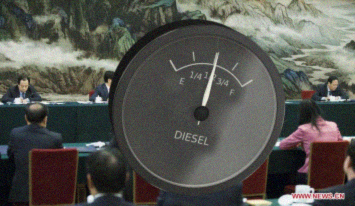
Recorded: value=0.5
